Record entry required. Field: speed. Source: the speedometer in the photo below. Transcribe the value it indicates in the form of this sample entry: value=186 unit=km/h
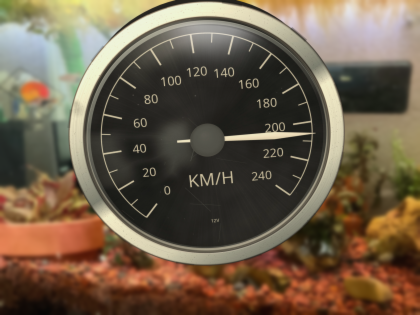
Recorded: value=205 unit=km/h
